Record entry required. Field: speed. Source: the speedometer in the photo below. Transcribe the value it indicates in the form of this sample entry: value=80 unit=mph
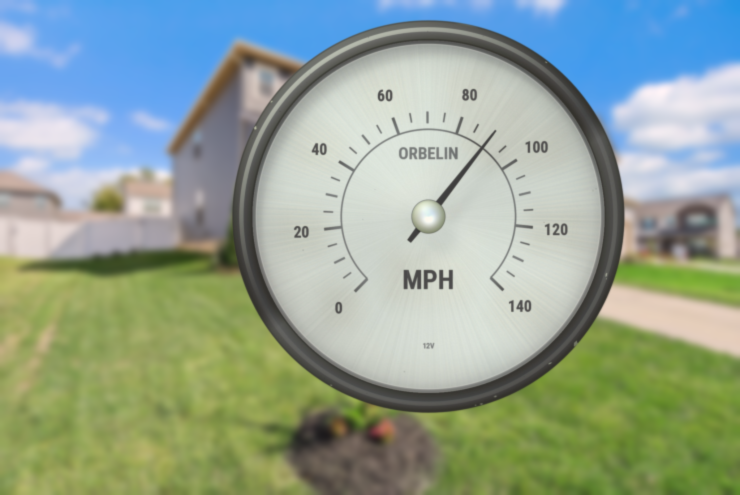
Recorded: value=90 unit=mph
